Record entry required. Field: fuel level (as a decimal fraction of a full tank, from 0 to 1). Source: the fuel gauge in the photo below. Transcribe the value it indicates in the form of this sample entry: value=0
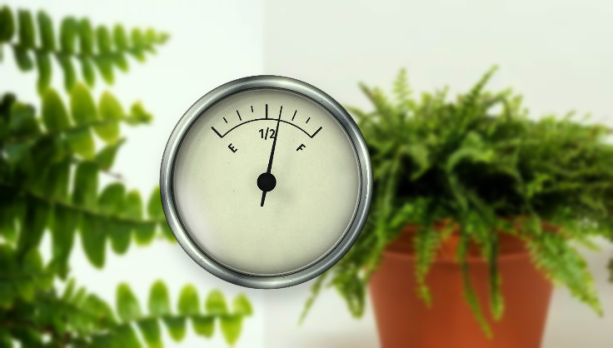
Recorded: value=0.625
